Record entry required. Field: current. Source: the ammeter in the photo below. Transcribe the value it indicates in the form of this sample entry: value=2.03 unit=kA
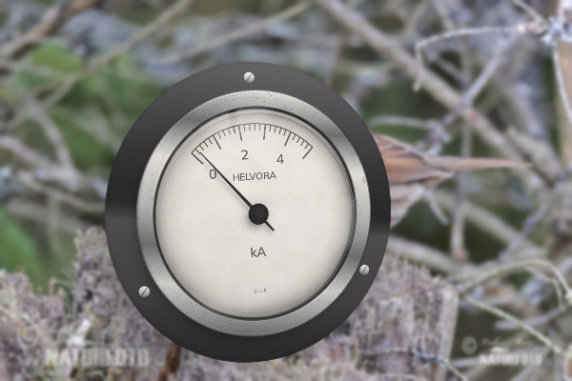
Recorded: value=0.2 unit=kA
